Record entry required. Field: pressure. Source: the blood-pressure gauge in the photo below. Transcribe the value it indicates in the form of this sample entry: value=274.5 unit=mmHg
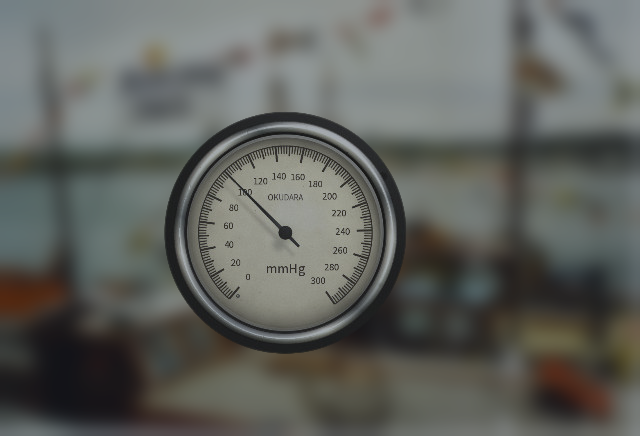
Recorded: value=100 unit=mmHg
